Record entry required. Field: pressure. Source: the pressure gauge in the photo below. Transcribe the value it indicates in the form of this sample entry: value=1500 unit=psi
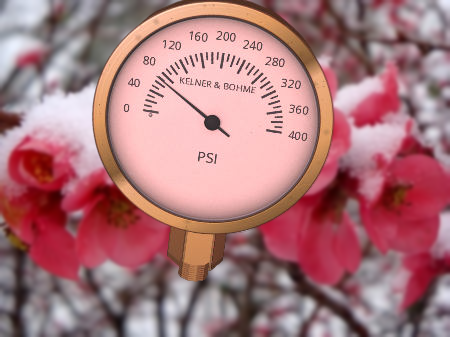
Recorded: value=70 unit=psi
